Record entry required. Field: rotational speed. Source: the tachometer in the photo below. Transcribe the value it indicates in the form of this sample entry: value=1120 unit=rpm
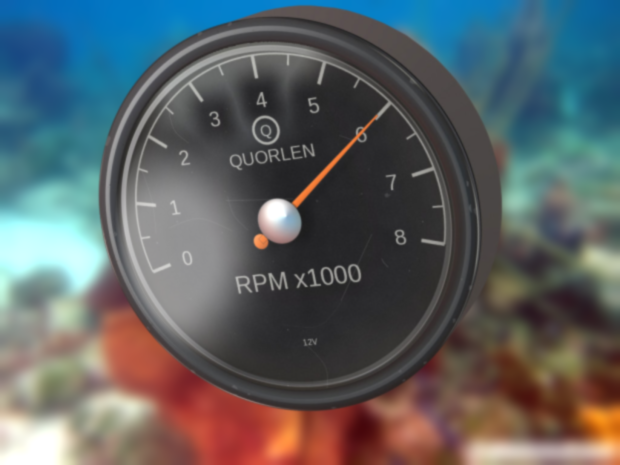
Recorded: value=6000 unit=rpm
